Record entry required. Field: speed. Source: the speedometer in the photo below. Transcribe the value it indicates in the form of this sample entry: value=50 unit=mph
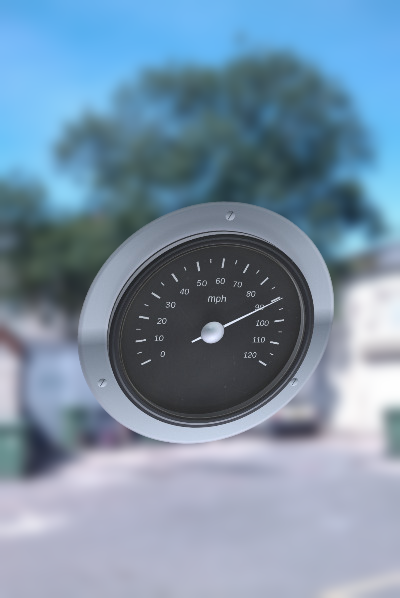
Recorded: value=90 unit=mph
